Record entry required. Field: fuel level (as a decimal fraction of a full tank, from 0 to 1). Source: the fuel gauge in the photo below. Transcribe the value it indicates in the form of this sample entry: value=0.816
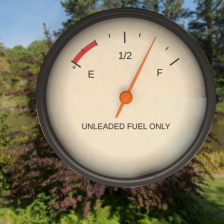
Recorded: value=0.75
